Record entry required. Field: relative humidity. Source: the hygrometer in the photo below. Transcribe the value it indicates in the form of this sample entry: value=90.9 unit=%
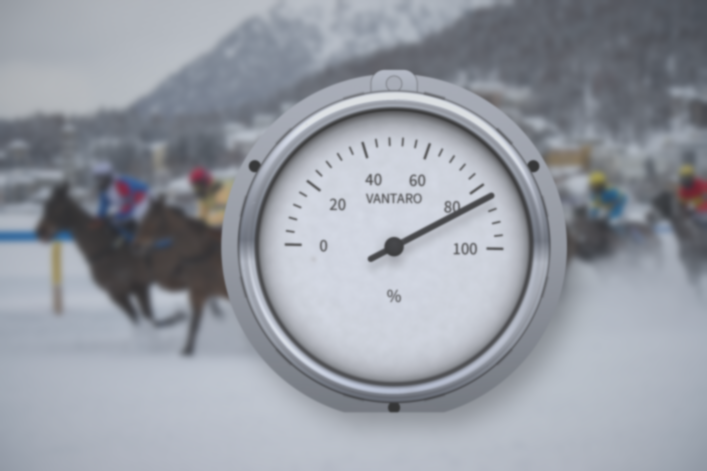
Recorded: value=84 unit=%
